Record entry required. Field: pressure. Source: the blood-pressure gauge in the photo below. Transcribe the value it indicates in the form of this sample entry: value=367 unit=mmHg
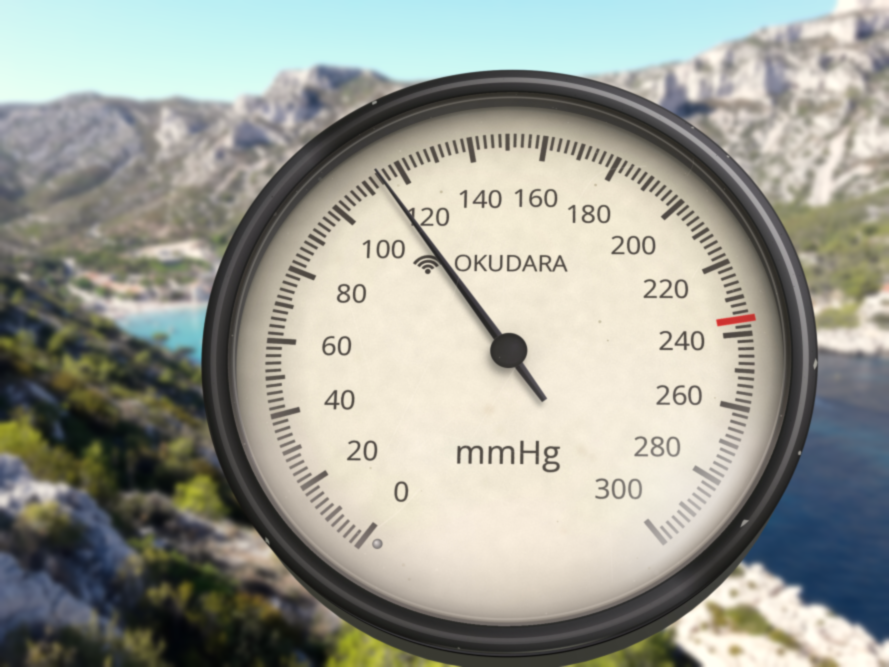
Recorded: value=114 unit=mmHg
